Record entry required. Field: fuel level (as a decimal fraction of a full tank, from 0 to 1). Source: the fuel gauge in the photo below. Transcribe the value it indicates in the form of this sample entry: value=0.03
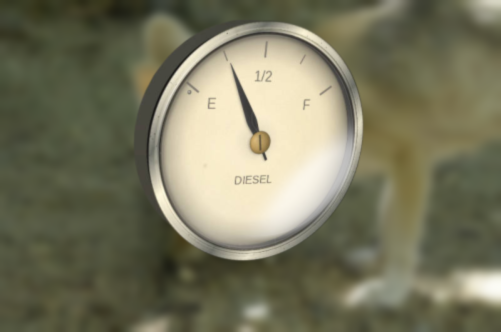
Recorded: value=0.25
